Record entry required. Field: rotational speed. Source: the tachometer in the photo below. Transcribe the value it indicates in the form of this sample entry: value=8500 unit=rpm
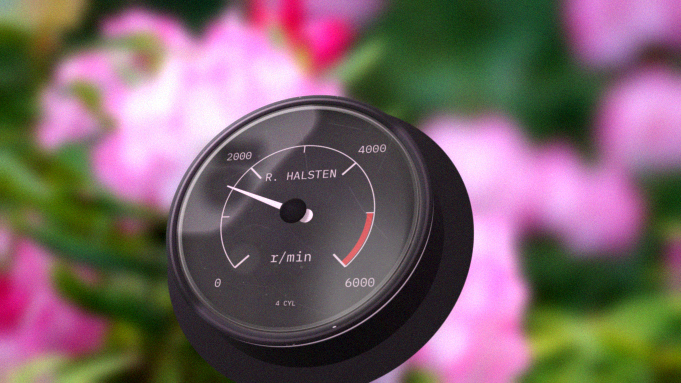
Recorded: value=1500 unit=rpm
